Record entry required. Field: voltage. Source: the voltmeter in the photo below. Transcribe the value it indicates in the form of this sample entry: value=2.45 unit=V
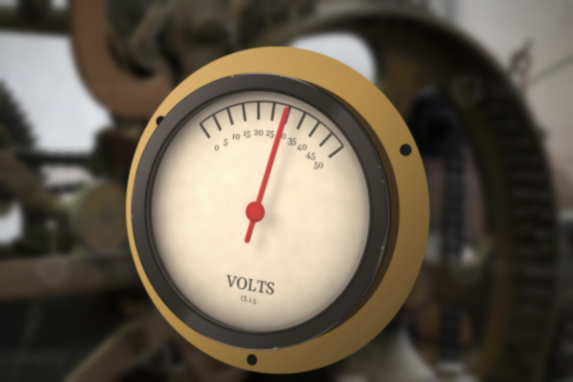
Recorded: value=30 unit=V
